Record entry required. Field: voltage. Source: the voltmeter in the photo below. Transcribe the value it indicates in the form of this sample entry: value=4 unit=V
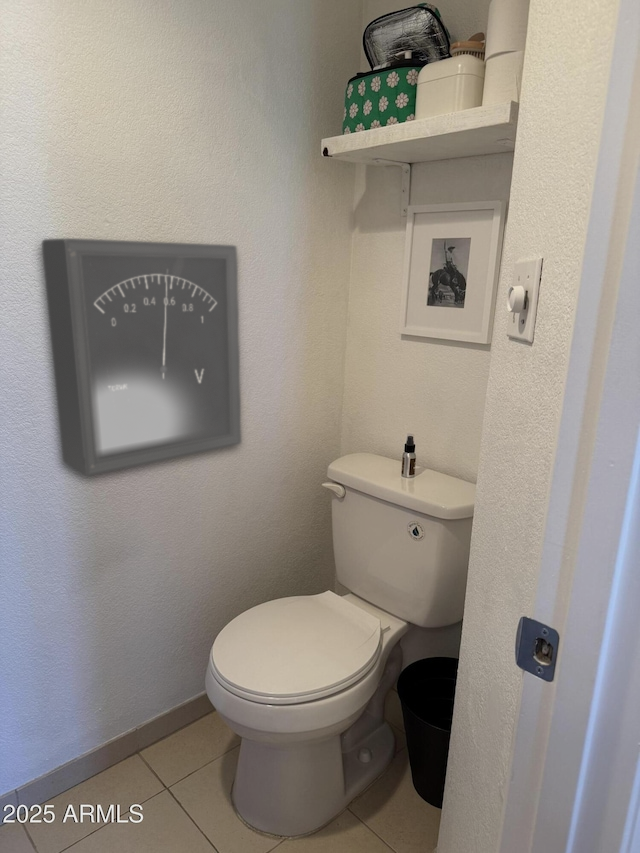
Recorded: value=0.55 unit=V
